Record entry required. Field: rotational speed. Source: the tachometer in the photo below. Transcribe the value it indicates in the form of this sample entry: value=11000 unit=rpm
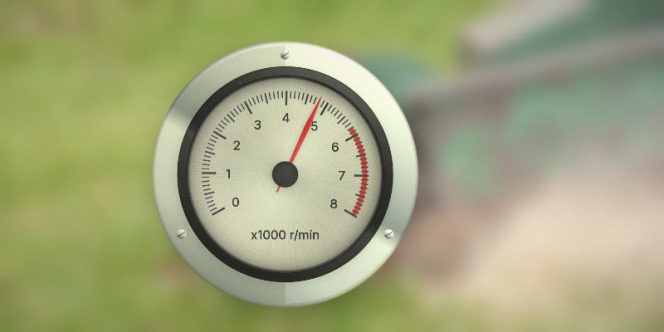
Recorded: value=4800 unit=rpm
